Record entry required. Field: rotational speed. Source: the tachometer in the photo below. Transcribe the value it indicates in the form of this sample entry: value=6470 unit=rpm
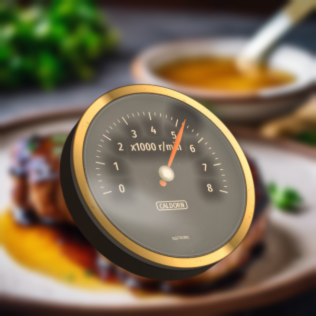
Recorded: value=5200 unit=rpm
